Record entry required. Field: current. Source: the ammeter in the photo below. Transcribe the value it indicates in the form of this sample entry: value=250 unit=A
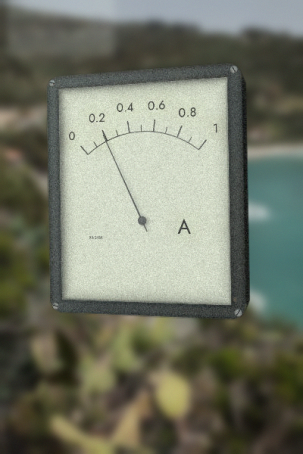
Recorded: value=0.2 unit=A
